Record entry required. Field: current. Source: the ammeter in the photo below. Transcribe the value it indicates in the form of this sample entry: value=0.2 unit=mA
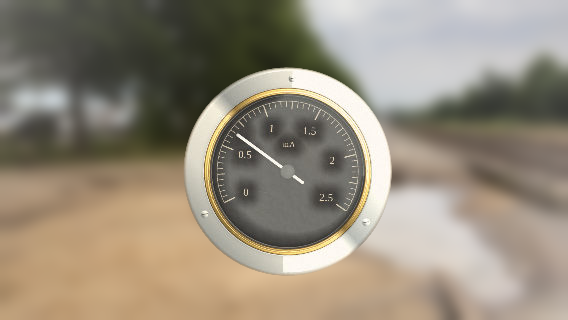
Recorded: value=0.65 unit=mA
